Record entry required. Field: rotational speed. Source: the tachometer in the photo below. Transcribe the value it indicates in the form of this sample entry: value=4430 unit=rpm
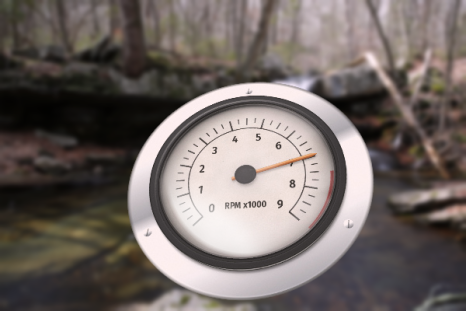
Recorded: value=7000 unit=rpm
